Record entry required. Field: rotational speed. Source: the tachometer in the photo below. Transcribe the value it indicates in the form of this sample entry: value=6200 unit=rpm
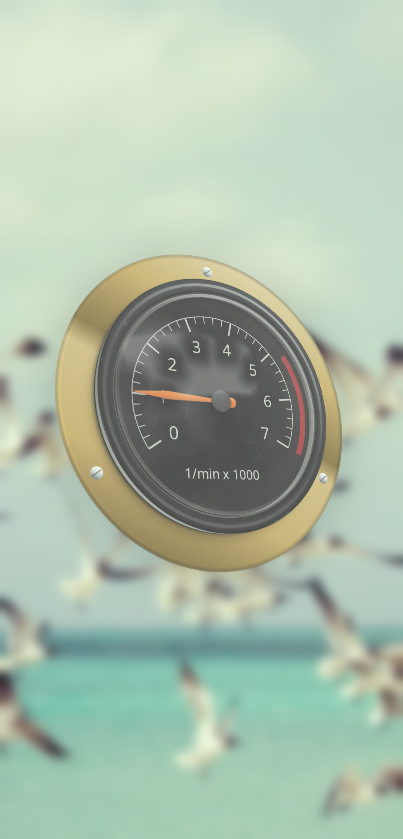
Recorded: value=1000 unit=rpm
